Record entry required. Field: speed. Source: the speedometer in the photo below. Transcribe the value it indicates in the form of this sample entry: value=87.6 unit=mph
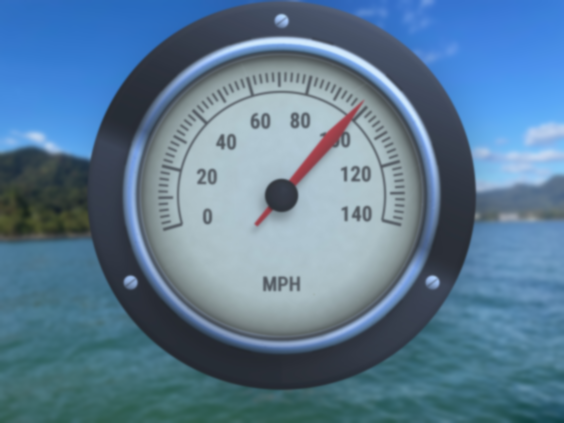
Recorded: value=98 unit=mph
